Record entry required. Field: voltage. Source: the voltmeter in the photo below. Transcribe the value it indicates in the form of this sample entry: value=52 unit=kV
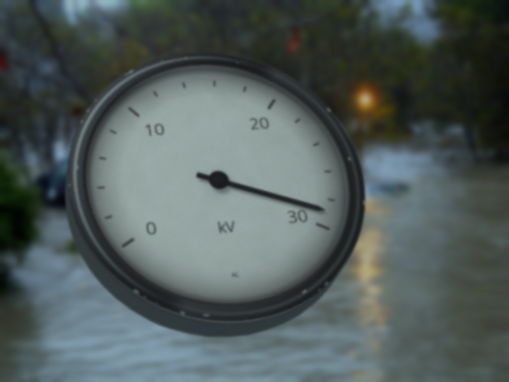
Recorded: value=29 unit=kV
